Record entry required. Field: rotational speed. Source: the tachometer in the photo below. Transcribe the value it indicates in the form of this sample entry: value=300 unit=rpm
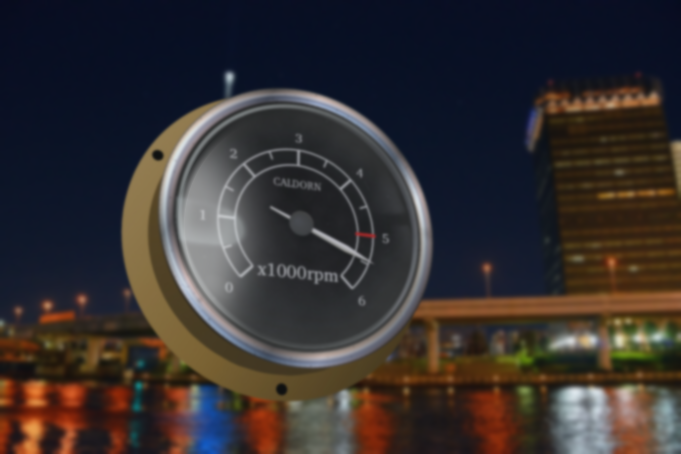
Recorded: value=5500 unit=rpm
